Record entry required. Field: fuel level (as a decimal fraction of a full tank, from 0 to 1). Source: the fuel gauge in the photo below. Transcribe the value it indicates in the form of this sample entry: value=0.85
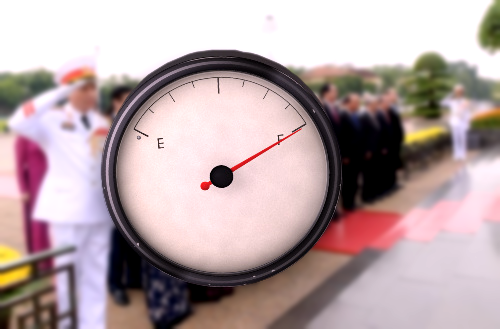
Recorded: value=1
